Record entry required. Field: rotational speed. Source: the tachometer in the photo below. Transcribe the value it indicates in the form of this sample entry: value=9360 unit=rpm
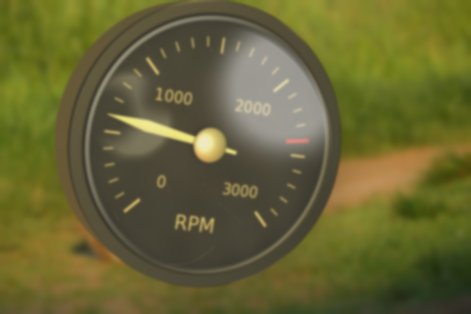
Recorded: value=600 unit=rpm
